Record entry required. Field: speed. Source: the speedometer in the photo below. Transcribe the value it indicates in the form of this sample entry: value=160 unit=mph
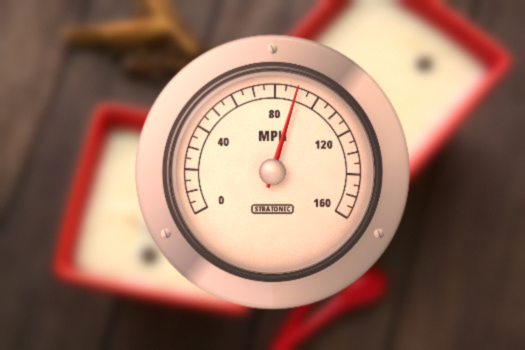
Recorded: value=90 unit=mph
